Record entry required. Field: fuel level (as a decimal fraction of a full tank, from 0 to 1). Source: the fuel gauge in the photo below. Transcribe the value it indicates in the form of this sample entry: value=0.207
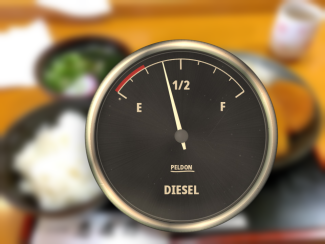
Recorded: value=0.375
